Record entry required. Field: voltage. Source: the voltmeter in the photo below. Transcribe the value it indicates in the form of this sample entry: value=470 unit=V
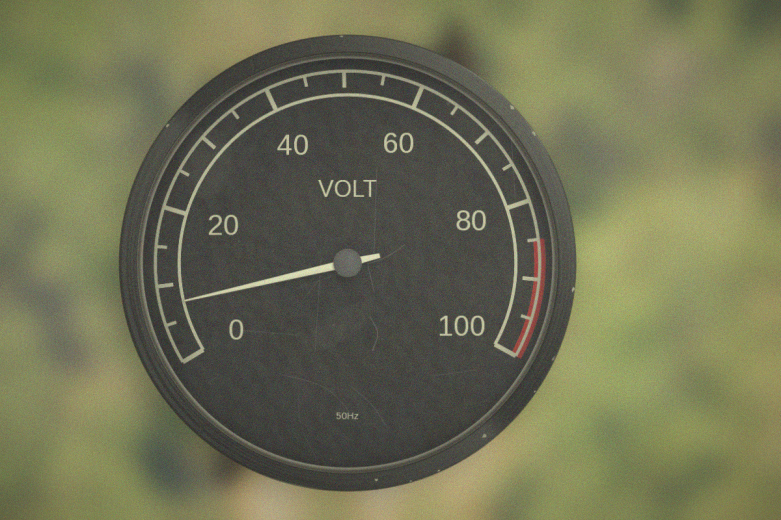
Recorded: value=7.5 unit=V
